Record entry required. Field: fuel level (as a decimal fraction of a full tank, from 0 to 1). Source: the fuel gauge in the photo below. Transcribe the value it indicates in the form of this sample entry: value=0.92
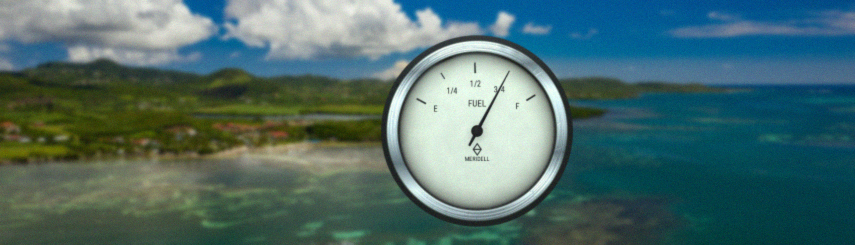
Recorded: value=0.75
